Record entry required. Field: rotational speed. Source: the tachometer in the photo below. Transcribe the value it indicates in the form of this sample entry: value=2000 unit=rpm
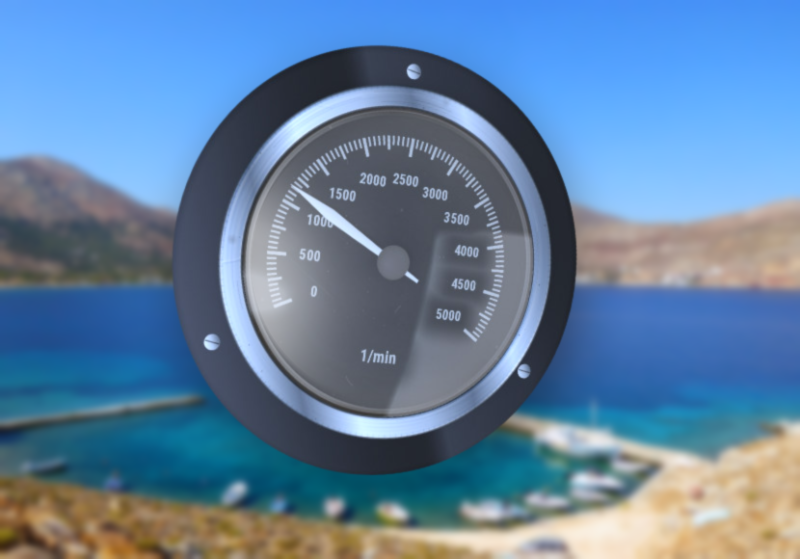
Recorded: value=1150 unit=rpm
